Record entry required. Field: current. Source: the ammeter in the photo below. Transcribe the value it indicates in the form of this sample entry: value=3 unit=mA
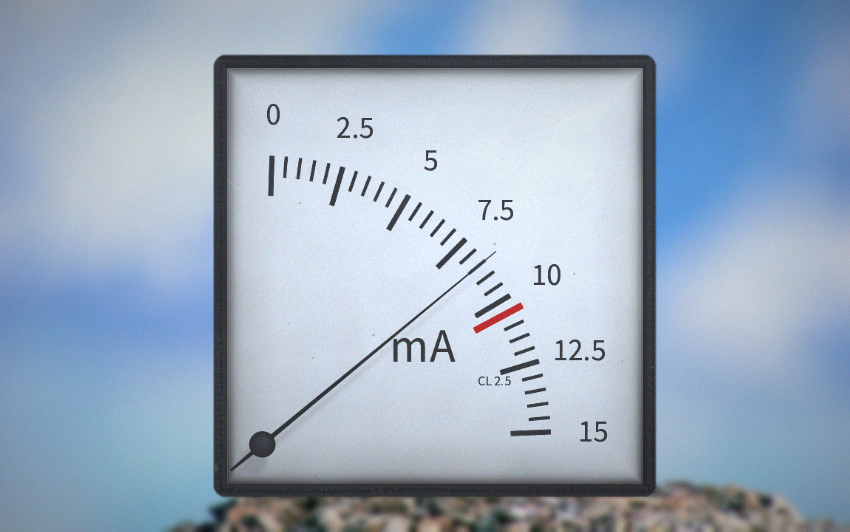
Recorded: value=8.5 unit=mA
